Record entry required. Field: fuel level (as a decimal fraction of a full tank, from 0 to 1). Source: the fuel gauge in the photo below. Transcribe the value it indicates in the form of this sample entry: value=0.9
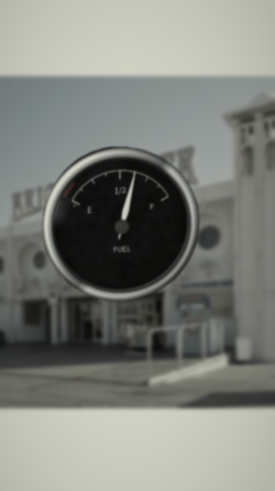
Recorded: value=0.625
